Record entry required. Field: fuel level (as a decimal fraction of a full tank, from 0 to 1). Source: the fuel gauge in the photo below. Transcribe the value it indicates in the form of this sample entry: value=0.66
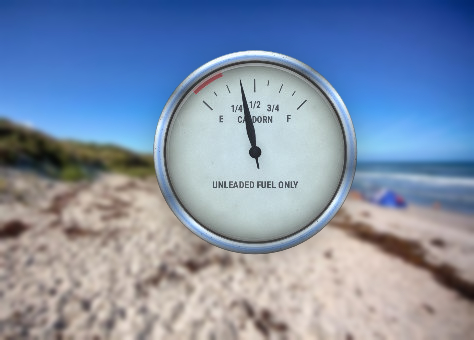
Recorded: value=0.375
